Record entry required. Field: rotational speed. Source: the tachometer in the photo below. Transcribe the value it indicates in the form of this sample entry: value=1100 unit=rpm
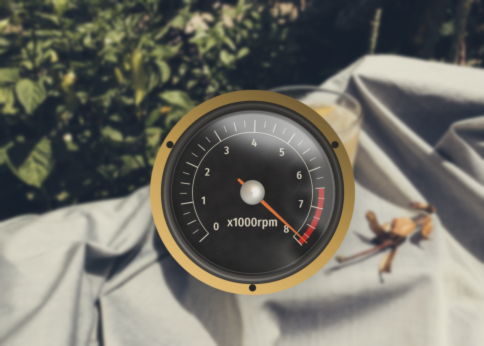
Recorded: value=7875 unit=rpm
